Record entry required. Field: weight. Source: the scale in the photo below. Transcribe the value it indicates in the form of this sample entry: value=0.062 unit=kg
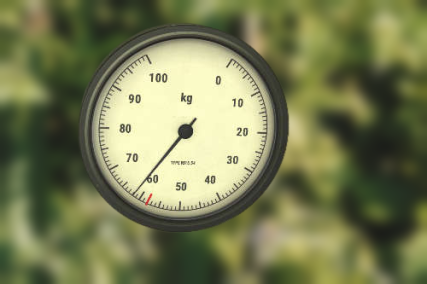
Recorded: value=62 unit=kg
